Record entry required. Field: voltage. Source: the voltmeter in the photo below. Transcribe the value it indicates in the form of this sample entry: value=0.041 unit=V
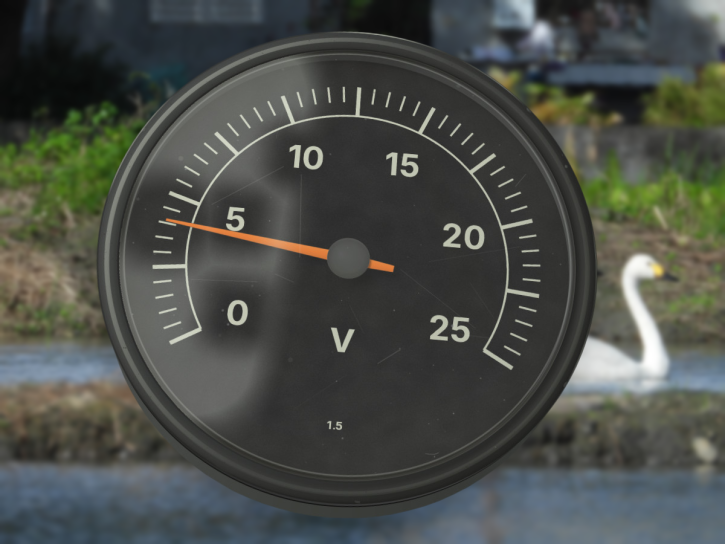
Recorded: value=4 unit=V
